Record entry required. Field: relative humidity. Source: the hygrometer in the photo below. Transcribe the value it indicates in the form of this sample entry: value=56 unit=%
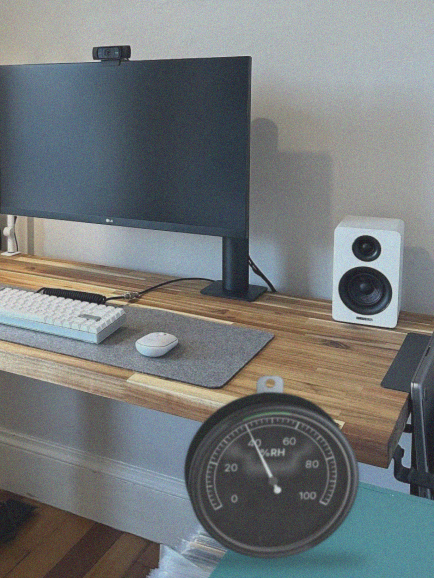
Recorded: value=40 unit=%
